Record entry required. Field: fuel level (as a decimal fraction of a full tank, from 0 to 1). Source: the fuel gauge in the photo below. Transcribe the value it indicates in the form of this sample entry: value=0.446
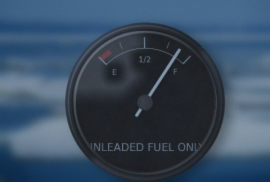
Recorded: value=0.875
